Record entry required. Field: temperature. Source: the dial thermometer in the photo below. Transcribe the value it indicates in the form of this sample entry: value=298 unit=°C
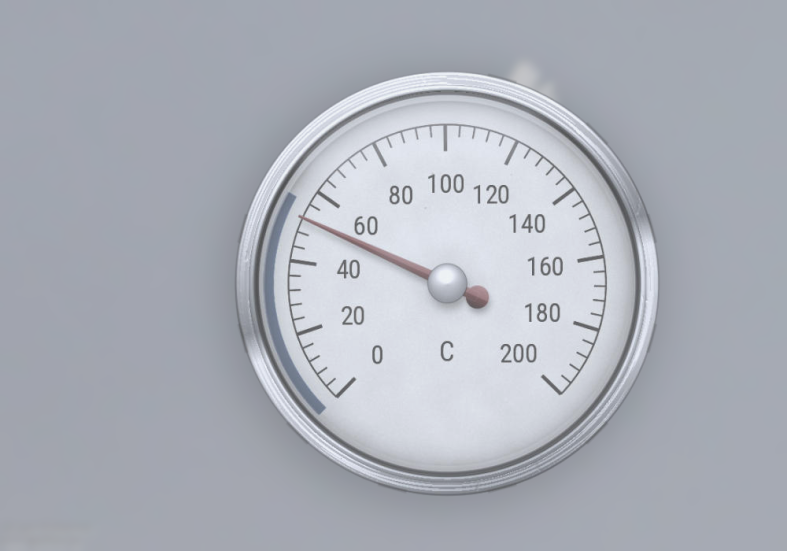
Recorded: value=52 unit=°C
